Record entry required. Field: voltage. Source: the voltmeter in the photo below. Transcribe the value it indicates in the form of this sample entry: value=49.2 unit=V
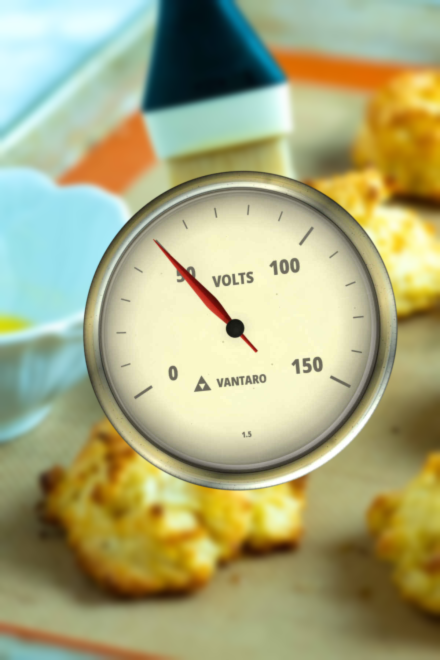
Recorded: value=50 unit=V
